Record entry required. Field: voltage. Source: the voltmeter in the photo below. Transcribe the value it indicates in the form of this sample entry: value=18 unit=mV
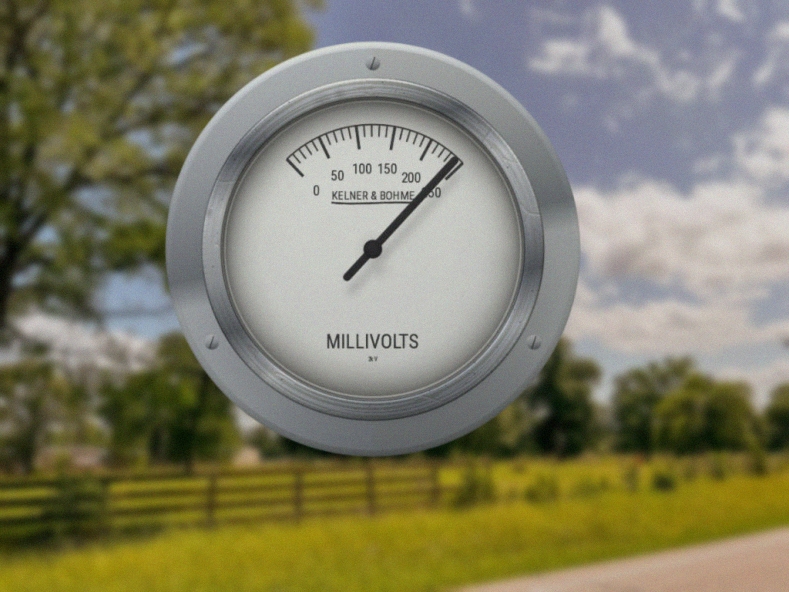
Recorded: value=240 unit=mV
